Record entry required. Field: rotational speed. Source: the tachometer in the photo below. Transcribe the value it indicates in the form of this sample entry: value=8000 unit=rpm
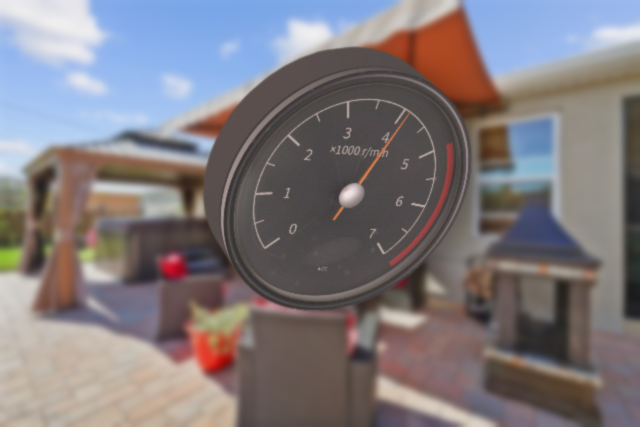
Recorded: value=4000 unit=rpm
